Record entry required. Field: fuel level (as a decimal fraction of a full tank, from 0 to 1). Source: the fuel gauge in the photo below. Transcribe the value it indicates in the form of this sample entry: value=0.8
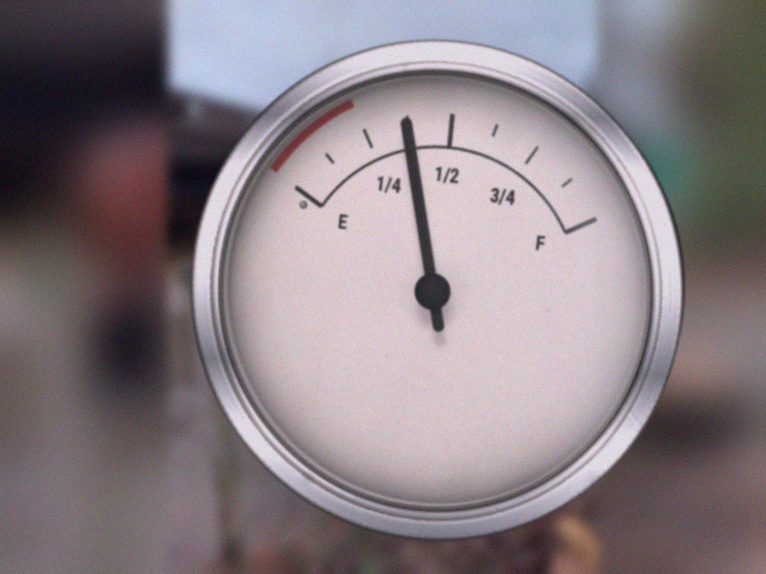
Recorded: value=0.375
